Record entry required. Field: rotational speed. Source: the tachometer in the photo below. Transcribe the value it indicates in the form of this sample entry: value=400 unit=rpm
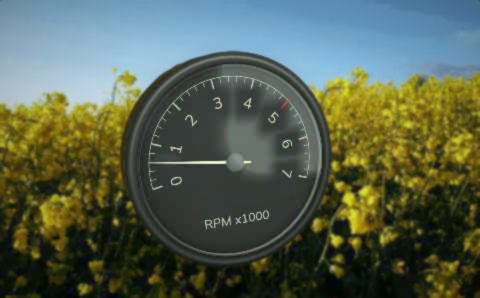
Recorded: value=600 unit=rpm
